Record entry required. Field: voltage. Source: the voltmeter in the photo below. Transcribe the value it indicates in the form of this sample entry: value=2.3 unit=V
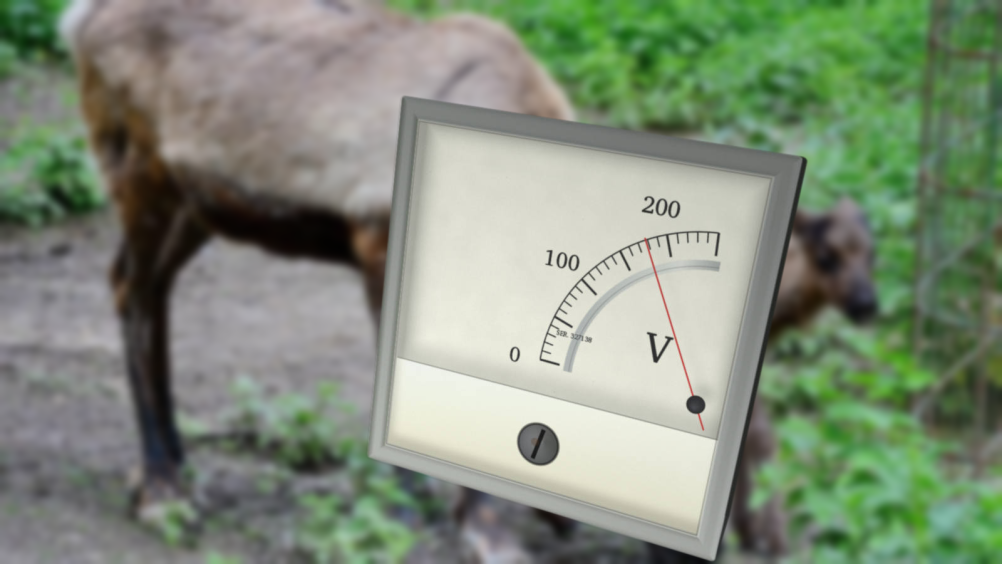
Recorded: value=180 unit=V
